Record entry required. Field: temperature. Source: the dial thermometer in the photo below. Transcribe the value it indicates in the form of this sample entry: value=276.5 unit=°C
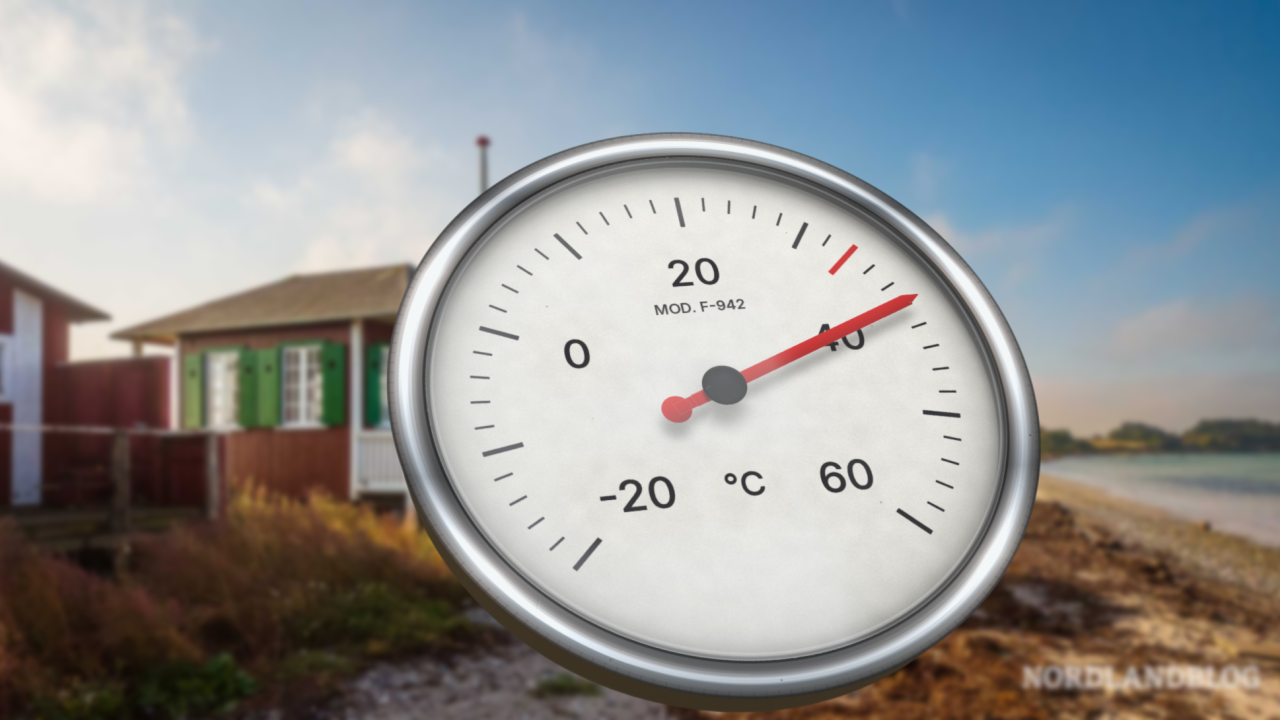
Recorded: value=40 unit=°C
